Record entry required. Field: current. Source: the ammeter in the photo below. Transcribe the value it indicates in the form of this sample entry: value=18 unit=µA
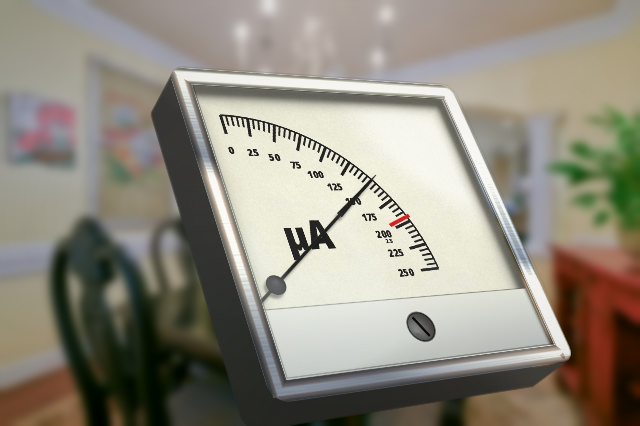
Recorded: value=150 unit=µA
